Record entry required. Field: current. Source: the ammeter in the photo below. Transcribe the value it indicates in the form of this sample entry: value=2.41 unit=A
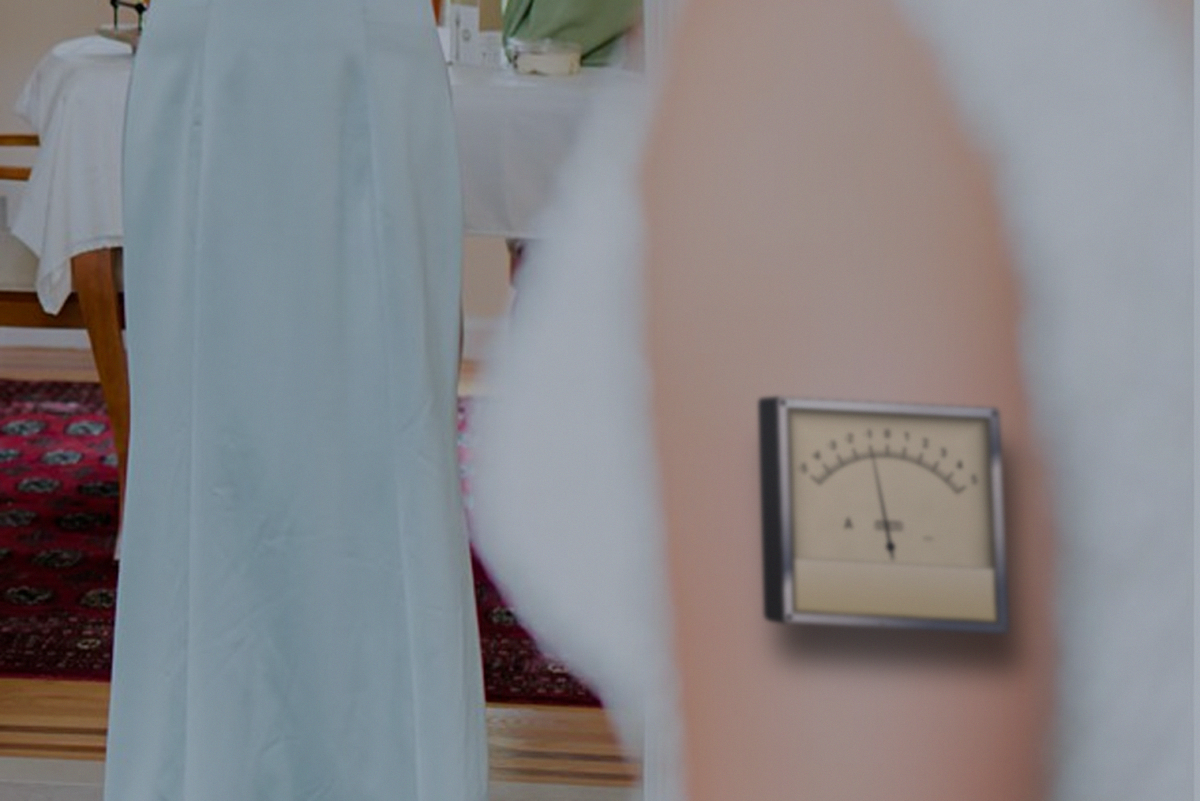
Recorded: value=-1 unit=A
